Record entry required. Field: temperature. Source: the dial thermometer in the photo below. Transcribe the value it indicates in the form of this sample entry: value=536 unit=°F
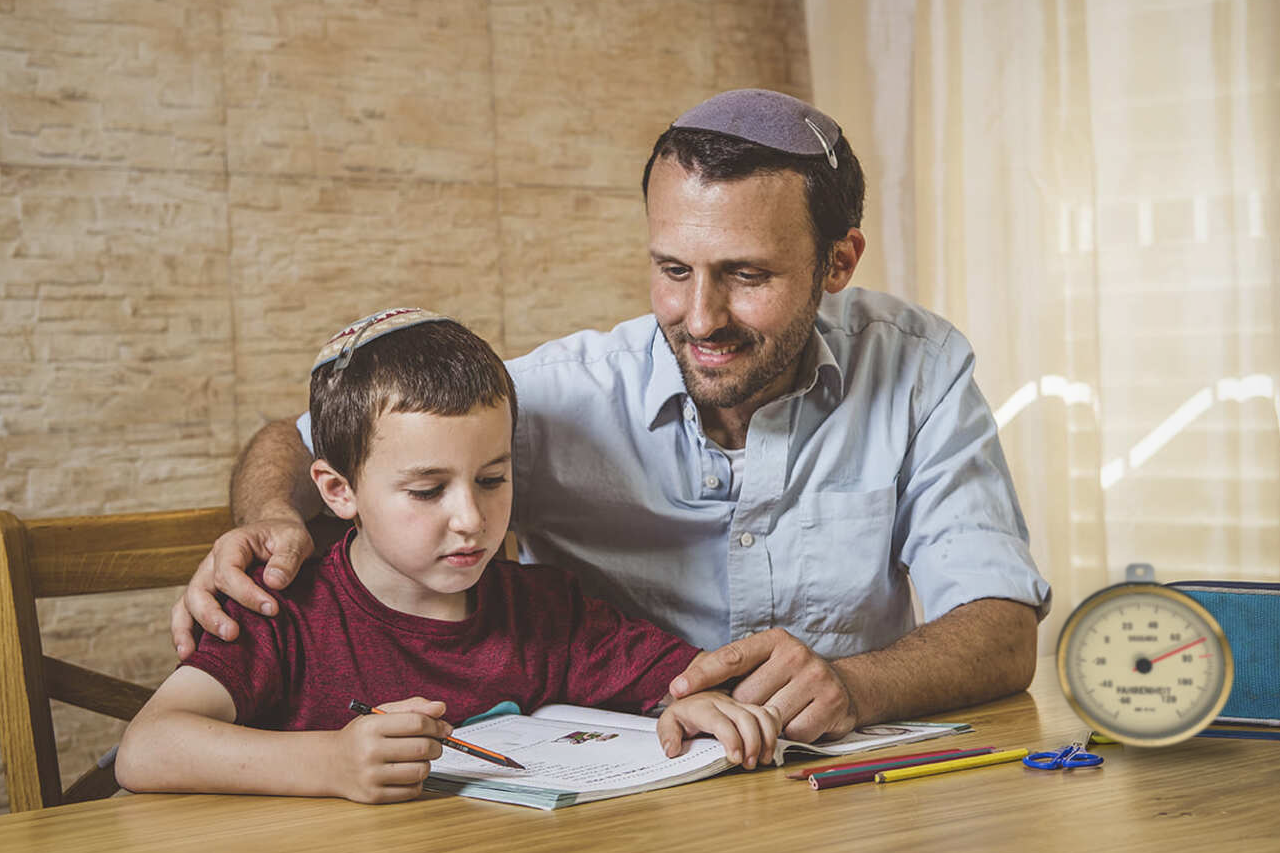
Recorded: value=70 unit=°F
